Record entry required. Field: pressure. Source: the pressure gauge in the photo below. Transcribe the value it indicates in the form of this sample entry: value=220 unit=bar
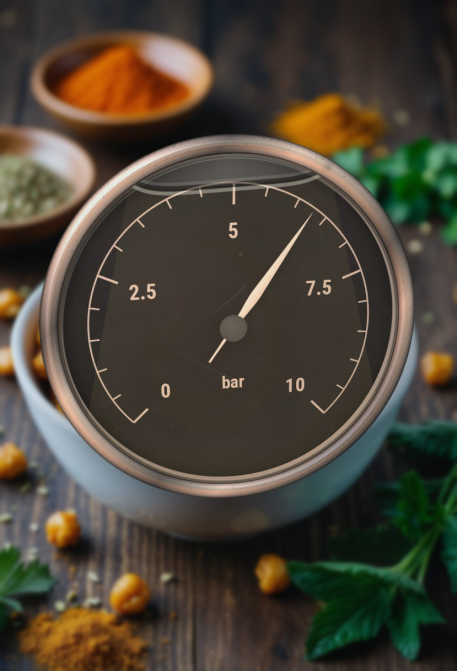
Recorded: value=6.25 unit=bar
